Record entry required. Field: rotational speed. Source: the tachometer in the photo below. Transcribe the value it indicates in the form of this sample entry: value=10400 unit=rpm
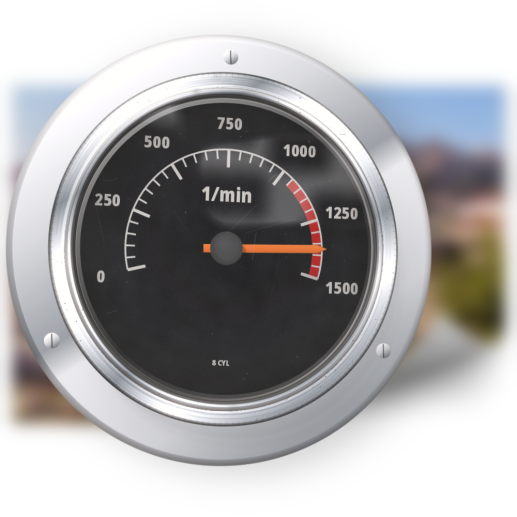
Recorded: value=1375 unit=rpm
